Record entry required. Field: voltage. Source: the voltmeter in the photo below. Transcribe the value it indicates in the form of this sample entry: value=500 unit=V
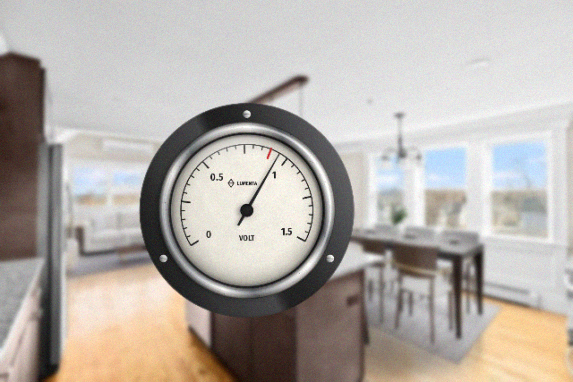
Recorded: value=0.95 unit=V
